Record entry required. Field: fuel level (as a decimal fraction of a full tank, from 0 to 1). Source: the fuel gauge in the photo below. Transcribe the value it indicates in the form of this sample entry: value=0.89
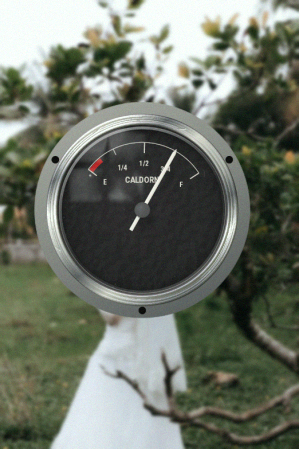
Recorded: value=0.75
